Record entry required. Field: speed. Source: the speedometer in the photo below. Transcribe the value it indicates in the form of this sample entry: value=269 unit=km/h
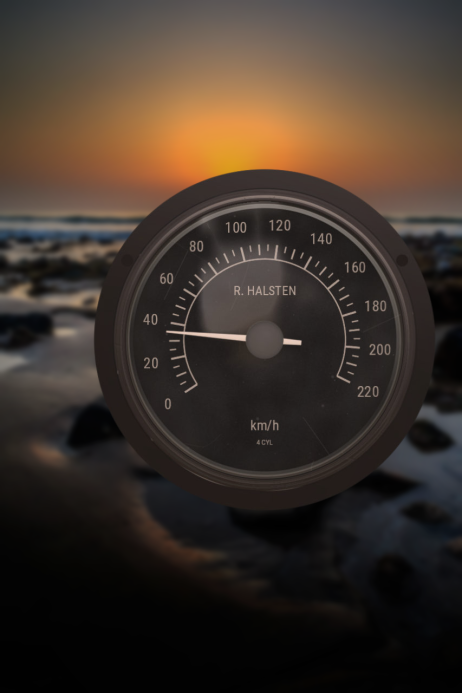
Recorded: value=35 unit=km/h
